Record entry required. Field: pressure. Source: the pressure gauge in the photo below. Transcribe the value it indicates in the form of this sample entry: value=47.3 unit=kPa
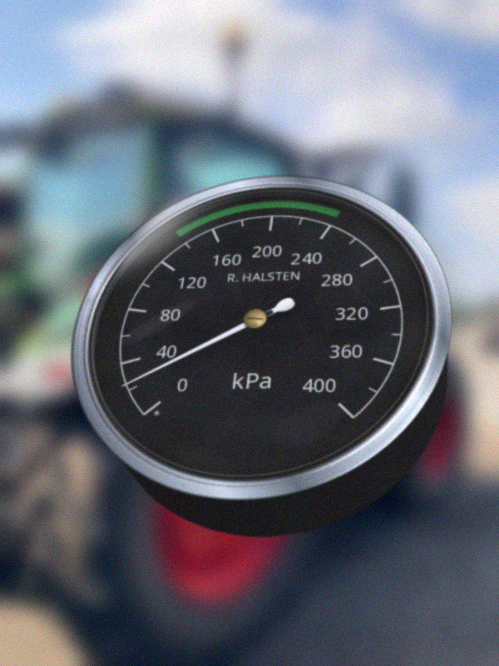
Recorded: value=20 unit=kPa
